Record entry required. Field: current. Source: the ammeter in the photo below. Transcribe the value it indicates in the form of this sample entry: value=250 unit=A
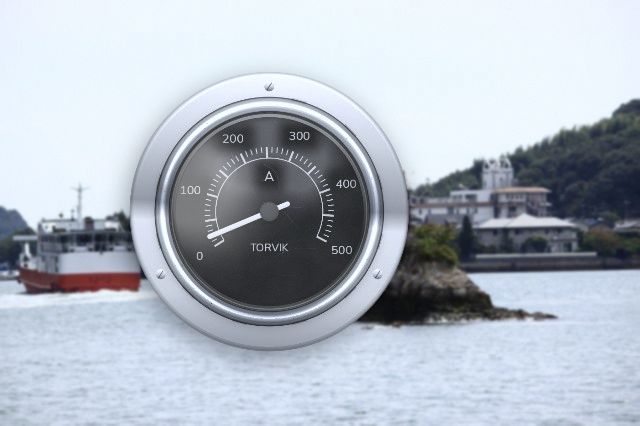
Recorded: value=20 unit=A
